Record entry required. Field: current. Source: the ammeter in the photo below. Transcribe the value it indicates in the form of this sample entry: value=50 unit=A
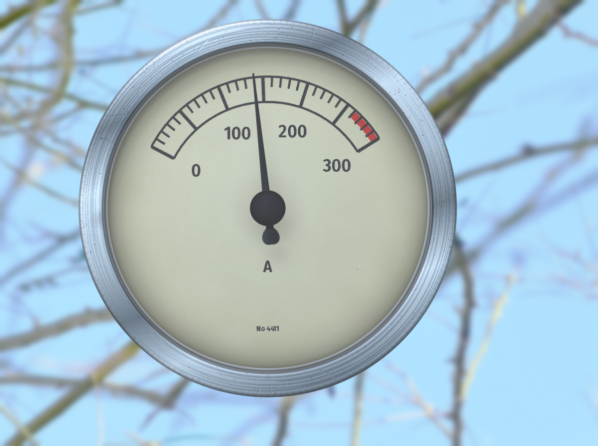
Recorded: value=140 unit=A
